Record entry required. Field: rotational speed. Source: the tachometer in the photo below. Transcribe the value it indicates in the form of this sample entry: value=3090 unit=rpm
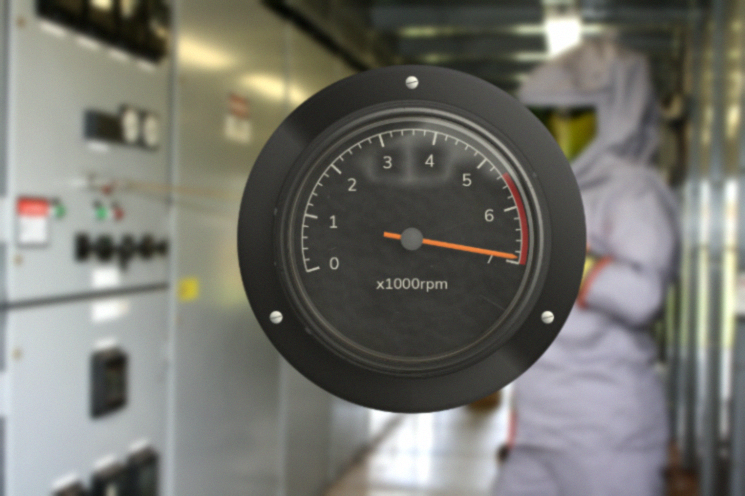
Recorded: value=6900 unit=rpm
